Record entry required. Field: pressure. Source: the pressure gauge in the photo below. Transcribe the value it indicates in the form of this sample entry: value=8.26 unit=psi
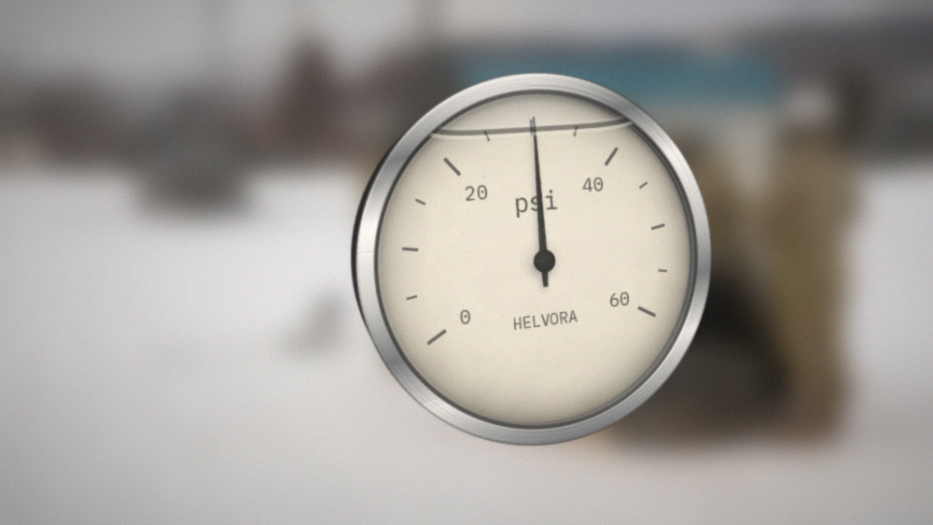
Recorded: value=30 unit=psi
